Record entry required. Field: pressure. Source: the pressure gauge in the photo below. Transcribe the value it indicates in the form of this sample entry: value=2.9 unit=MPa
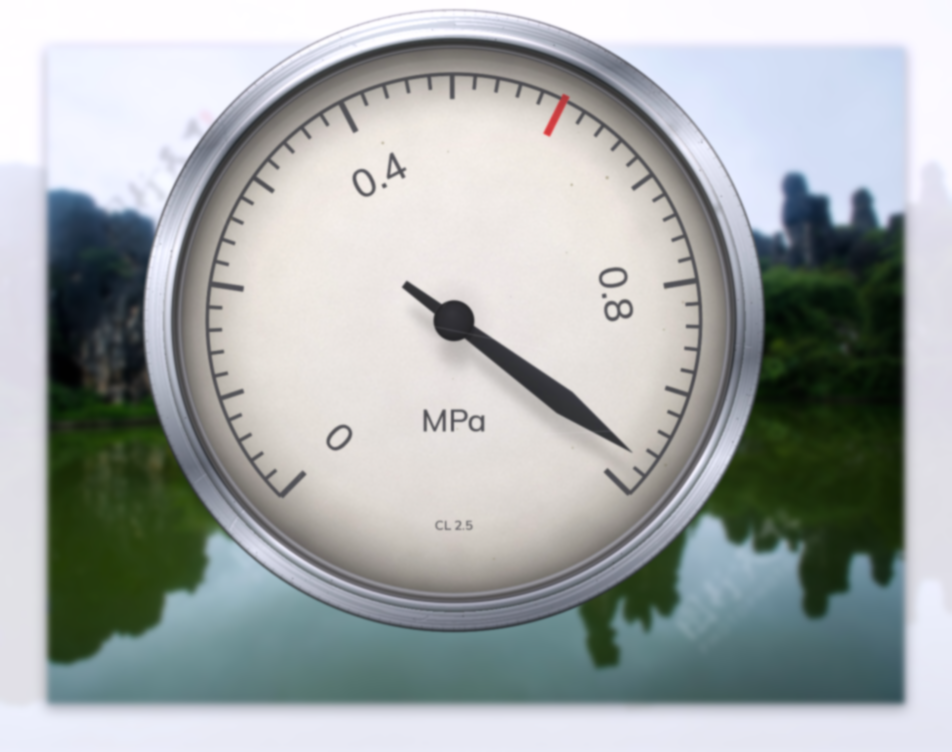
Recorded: value=0.97 unit=MPa
